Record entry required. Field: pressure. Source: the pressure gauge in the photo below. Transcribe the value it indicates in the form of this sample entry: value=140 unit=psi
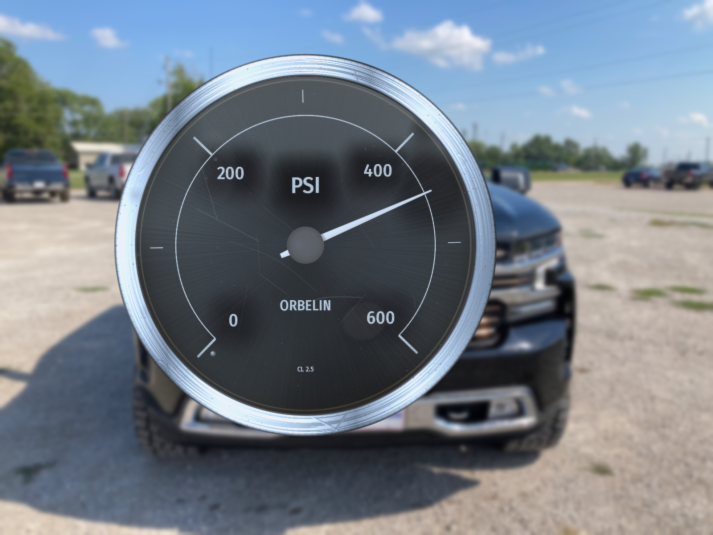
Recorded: value=450 unit=psi
